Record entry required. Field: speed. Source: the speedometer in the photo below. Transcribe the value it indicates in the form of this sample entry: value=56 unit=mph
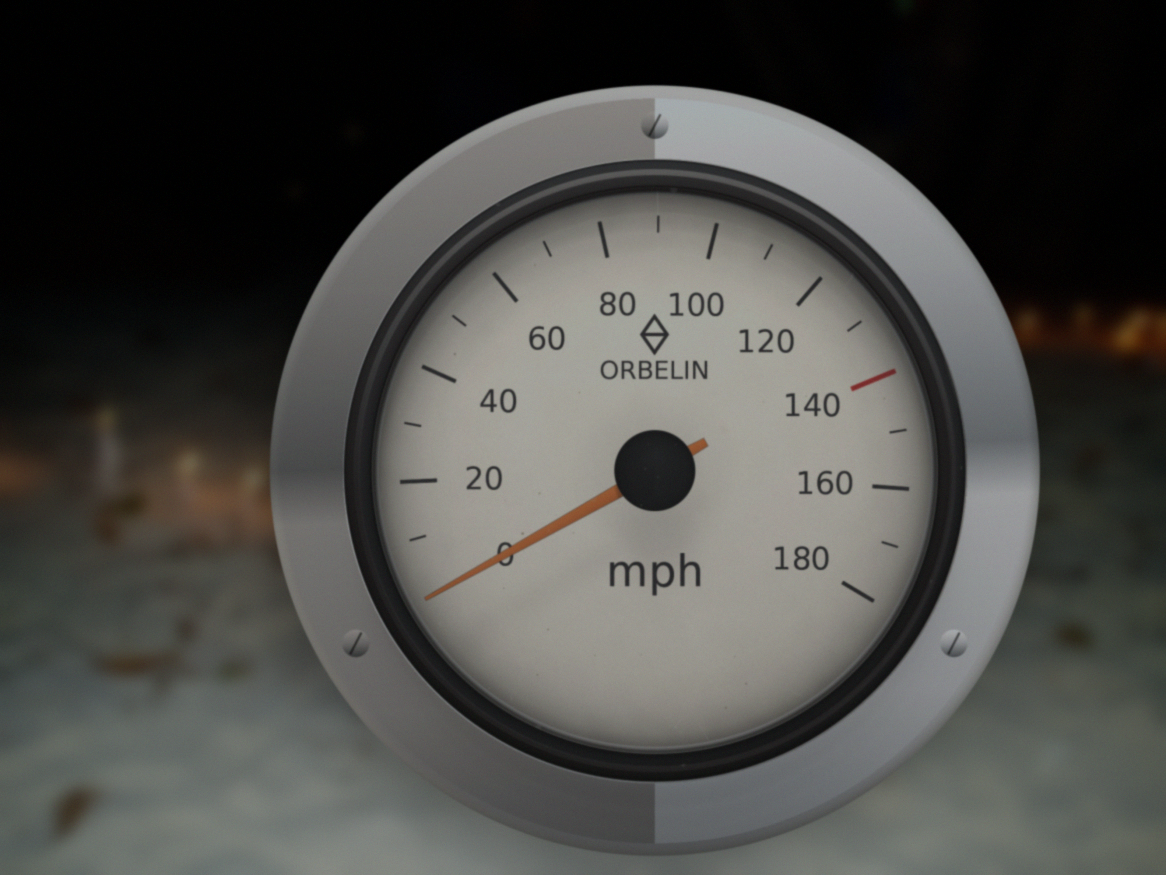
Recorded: value=0 unit=mph
